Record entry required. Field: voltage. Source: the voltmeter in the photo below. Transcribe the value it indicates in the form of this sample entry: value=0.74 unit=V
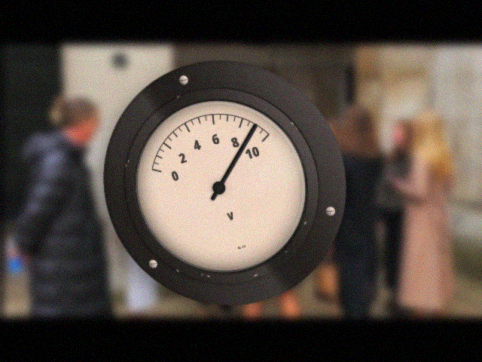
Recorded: value=9 unit=V
